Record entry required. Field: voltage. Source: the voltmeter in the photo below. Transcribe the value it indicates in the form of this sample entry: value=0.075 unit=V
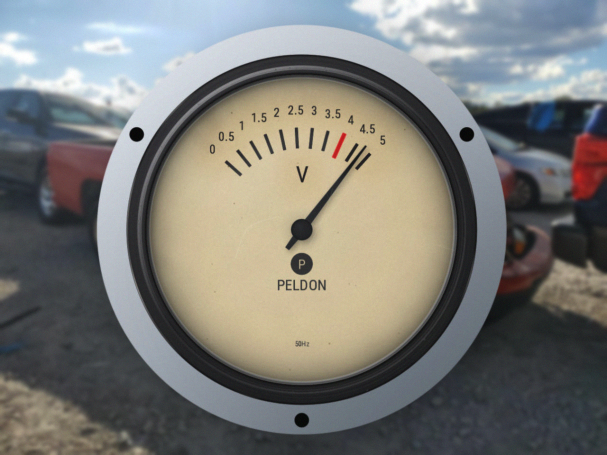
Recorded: value=4.75 unit=V
